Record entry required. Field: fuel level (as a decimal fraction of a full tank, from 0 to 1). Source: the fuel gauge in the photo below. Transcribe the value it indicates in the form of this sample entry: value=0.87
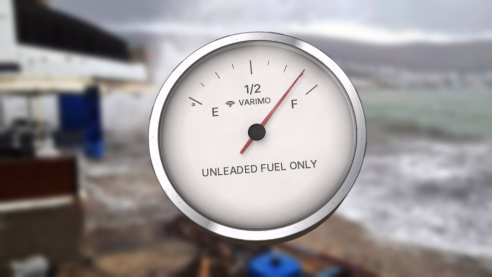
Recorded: value=0.875
